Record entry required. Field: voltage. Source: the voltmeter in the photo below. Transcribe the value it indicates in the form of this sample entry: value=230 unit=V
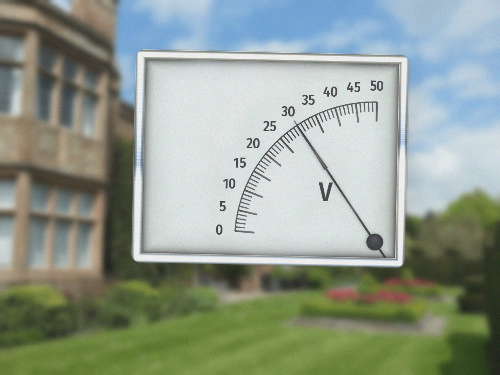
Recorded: value=30 unit=V
